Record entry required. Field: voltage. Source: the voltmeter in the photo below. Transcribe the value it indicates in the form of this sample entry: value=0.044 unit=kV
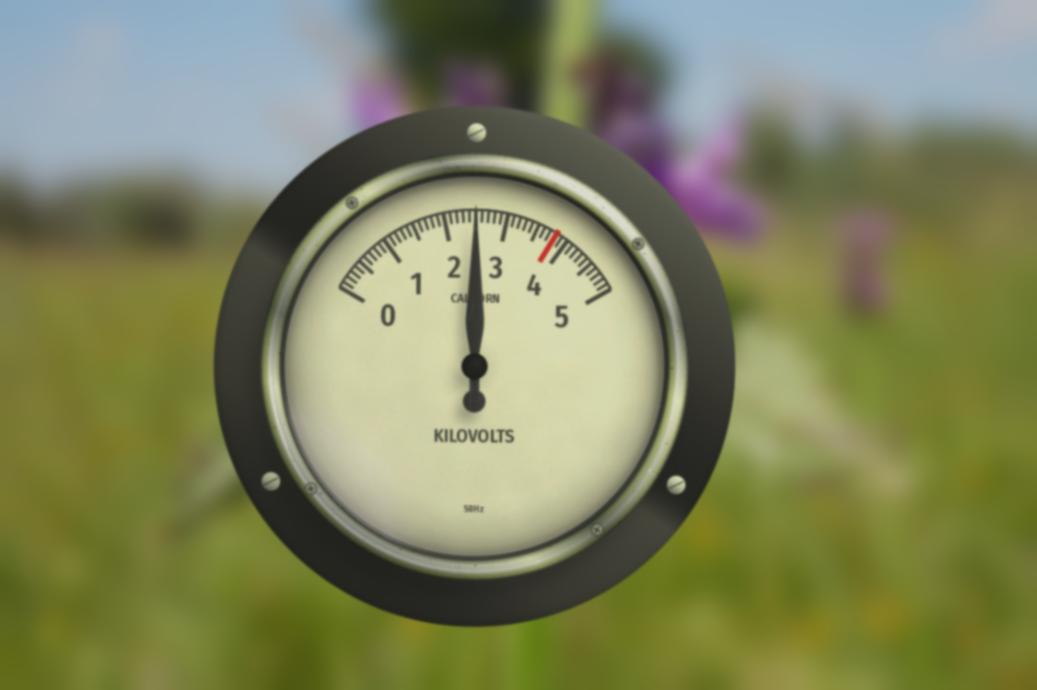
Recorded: value=2.5 unit=kV
